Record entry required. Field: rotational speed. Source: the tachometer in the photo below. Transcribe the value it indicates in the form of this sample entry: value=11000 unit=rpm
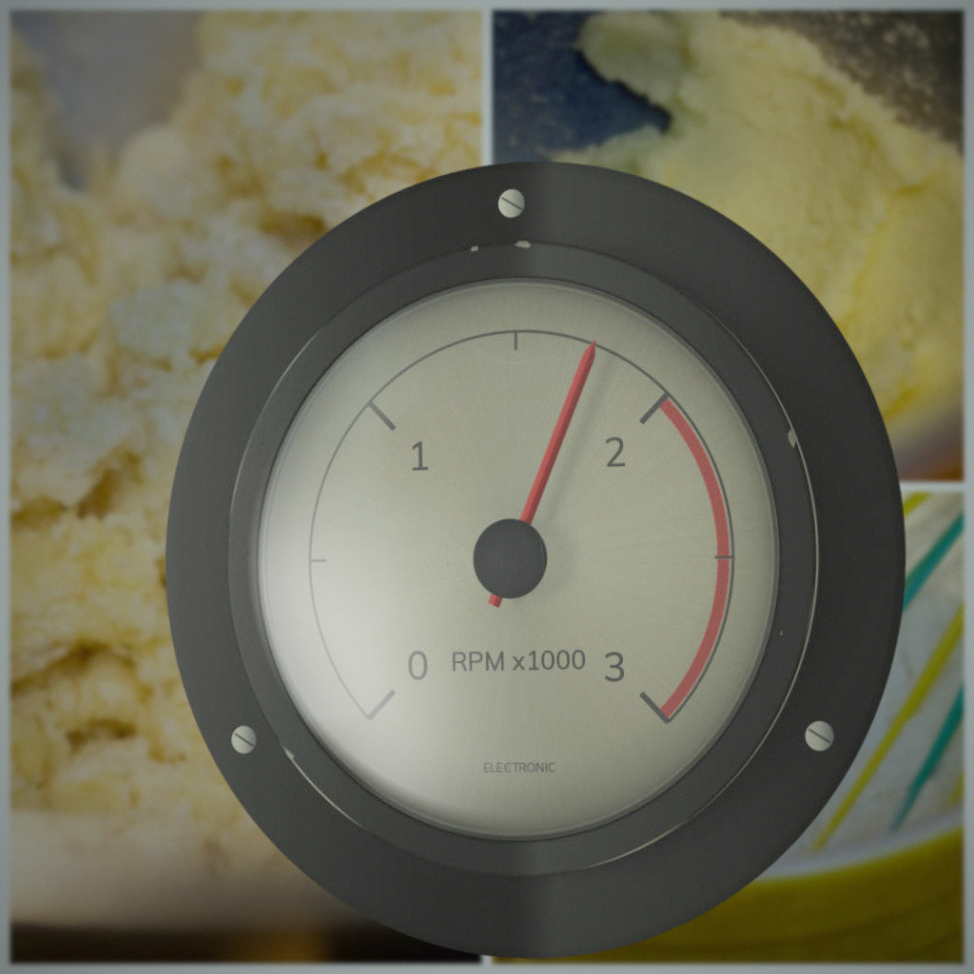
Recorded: value=1750 unit=rpm
